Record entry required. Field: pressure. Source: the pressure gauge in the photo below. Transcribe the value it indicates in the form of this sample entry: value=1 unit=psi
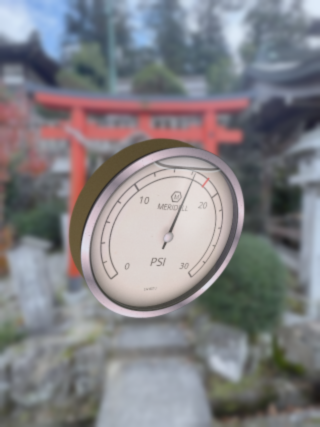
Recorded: value=16 unit=psi
